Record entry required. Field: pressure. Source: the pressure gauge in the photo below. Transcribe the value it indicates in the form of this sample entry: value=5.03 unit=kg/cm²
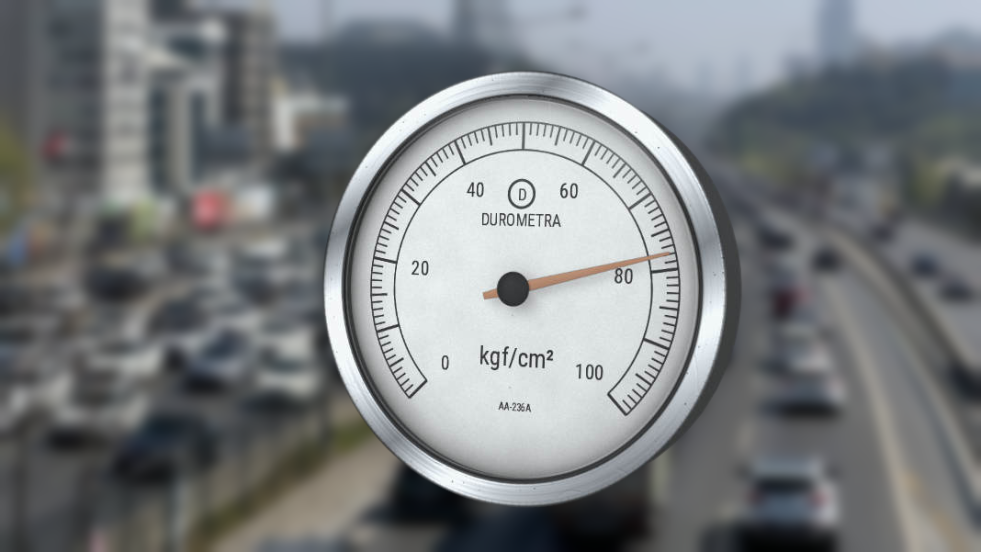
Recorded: value=78 unit=kg/cm²
